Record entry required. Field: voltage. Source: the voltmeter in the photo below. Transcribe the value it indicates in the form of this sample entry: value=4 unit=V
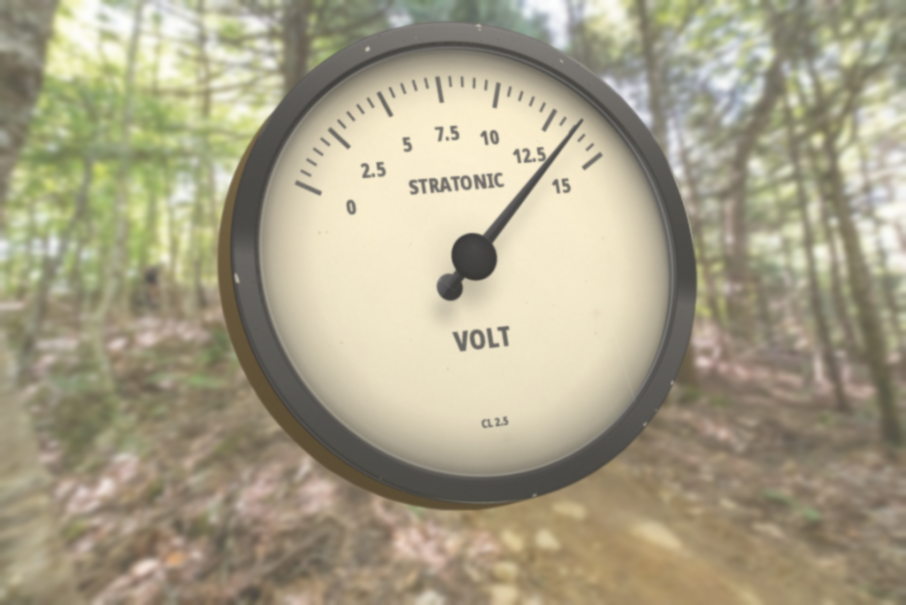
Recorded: value=13.5 unit=V
